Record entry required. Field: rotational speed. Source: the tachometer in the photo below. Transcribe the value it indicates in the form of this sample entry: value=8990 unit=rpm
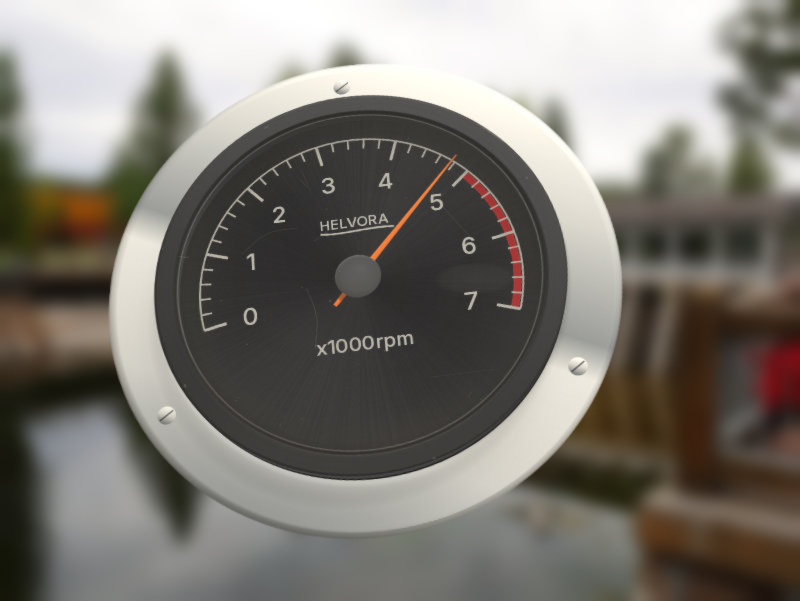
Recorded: value=4800 unit=rpm
